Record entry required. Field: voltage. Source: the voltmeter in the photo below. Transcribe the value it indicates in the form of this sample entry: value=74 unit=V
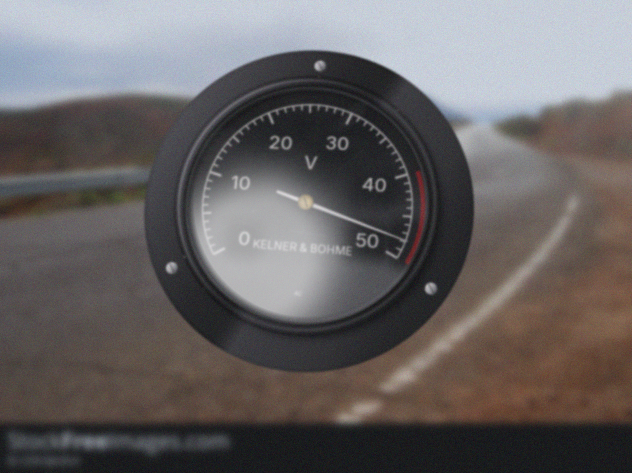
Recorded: value=48 unit=V
